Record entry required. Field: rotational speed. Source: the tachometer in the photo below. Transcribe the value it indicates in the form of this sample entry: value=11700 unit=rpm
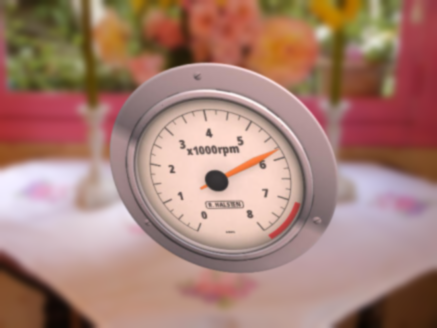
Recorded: value=5750 unit=rpm
